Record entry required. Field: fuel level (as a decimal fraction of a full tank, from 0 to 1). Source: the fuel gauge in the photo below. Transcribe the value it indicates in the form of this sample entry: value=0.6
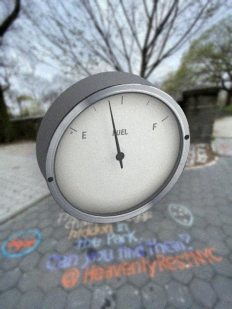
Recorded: value=0.375
